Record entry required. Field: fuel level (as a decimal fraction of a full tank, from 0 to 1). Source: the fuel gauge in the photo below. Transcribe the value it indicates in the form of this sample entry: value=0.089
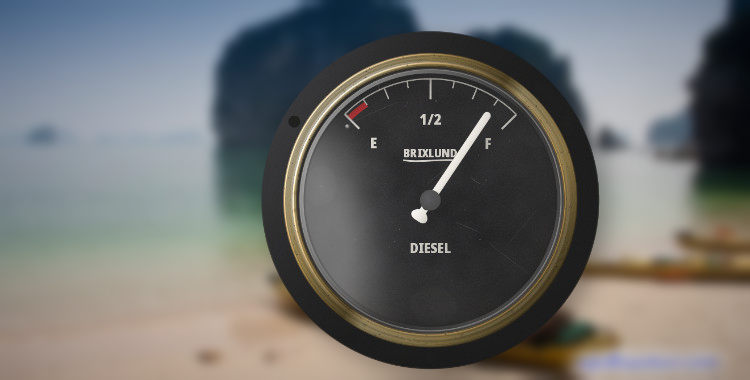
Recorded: value=0.875
